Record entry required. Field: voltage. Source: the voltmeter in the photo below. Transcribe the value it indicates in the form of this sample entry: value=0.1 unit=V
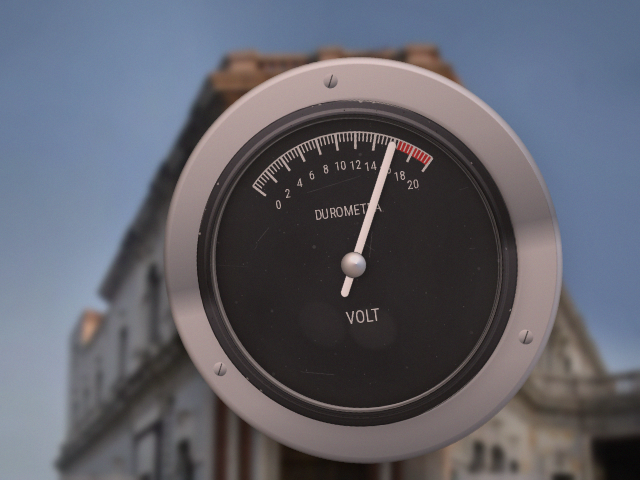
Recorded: value=16 unit=V
